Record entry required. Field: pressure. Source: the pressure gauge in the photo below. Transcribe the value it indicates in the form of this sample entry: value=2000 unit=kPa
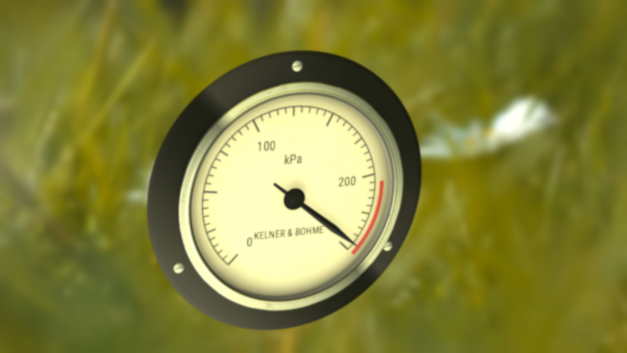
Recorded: value=245 unit=kPa
